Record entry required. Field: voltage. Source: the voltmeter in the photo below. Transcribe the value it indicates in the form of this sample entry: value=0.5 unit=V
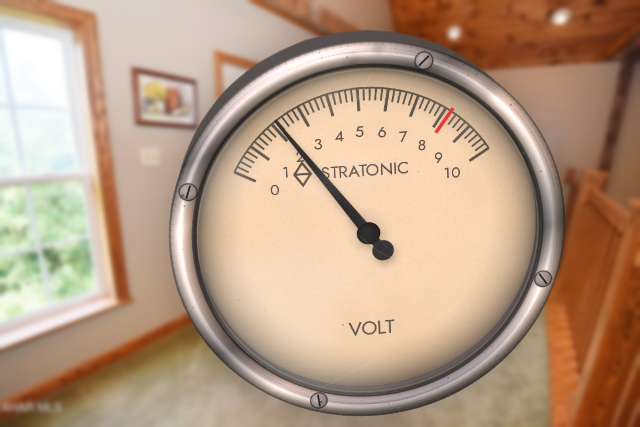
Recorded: value=2.2 unit=V
